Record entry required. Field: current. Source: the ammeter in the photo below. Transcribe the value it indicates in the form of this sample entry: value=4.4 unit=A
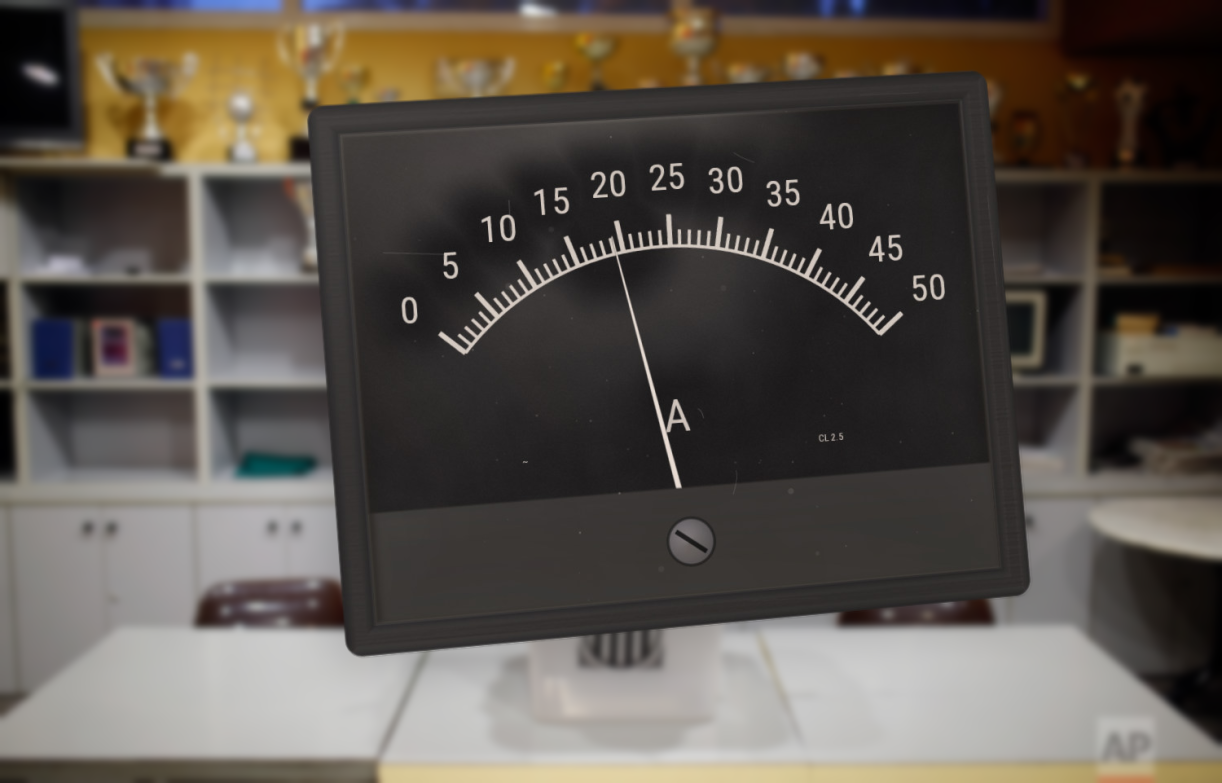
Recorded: value=19 unit=A
